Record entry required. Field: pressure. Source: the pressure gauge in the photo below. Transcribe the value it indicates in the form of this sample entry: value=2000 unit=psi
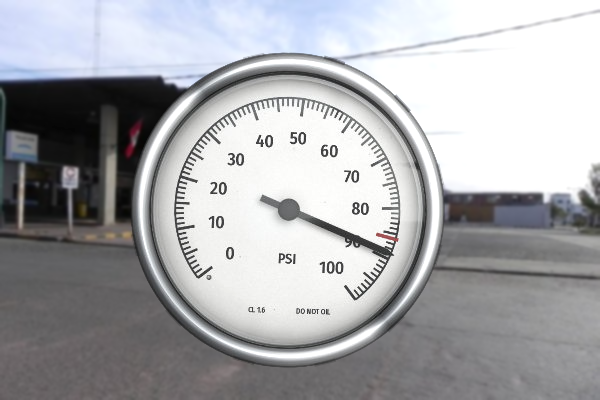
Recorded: value=89 unit=psi
